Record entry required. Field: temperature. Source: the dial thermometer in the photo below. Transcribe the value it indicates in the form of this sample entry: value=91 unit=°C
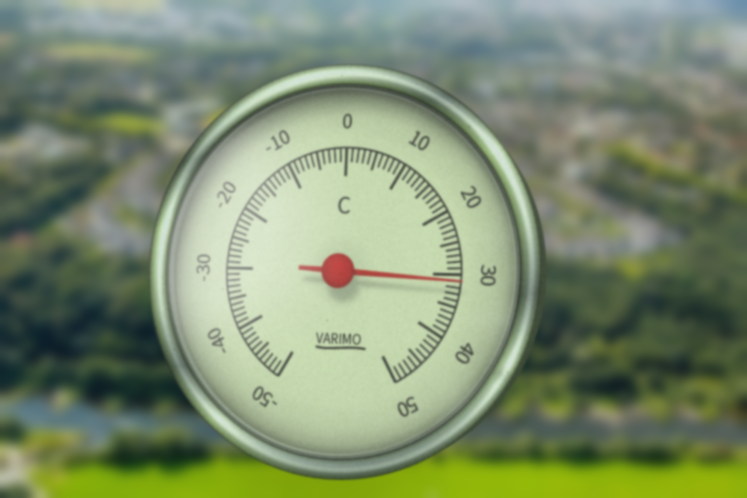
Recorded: value=31 unit=°C
